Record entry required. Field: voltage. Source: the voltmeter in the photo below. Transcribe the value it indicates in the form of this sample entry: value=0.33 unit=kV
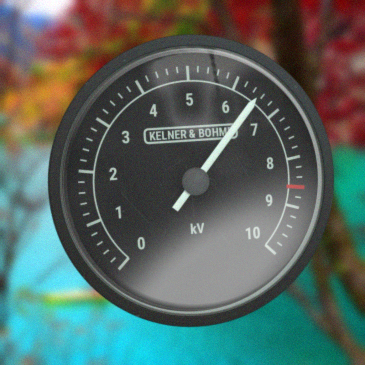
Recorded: value=6.5 unit=kV
